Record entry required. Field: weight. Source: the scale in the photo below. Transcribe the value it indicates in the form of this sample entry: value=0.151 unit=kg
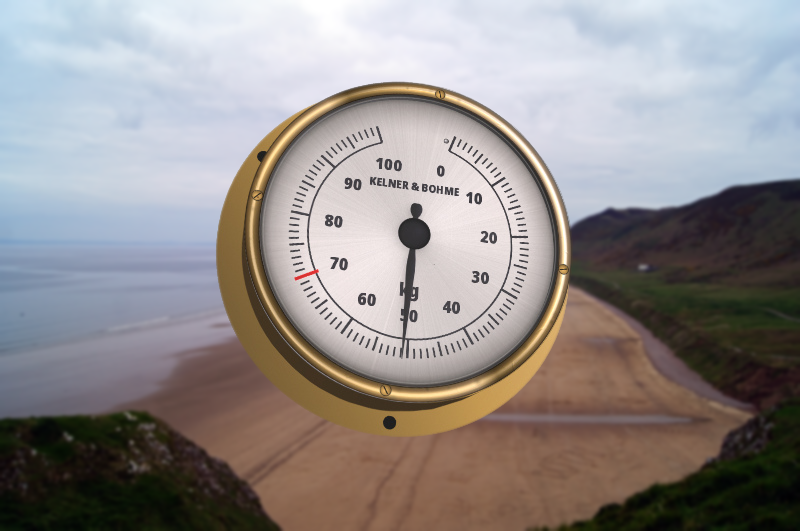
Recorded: value=51 unit=kg
